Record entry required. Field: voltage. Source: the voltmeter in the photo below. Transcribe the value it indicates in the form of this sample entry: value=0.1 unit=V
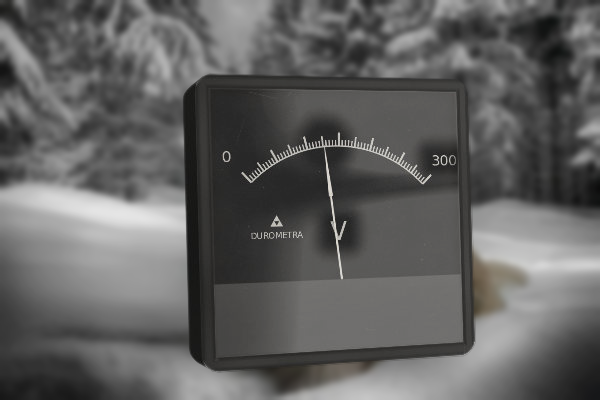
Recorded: value=125 unit=V
